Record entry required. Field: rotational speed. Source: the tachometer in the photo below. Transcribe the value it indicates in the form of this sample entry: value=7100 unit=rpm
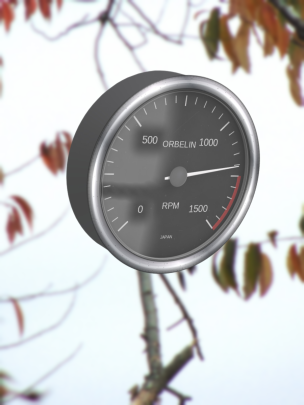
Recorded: value=1200 unit=rpm
